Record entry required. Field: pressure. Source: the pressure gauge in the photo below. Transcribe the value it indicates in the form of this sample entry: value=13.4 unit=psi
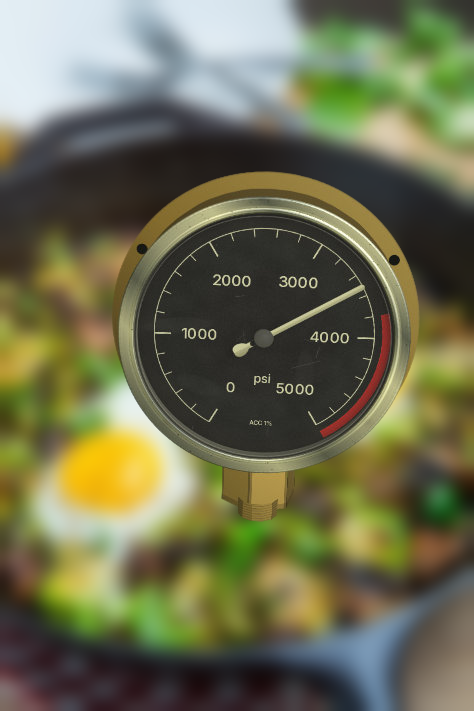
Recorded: value=3500 unit=psi
